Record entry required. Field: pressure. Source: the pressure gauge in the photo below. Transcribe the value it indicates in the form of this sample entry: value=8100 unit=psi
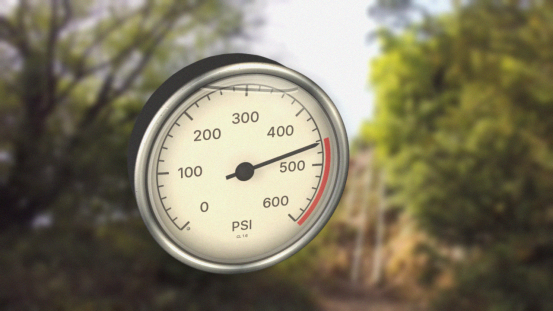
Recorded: value=460 unit=psi
